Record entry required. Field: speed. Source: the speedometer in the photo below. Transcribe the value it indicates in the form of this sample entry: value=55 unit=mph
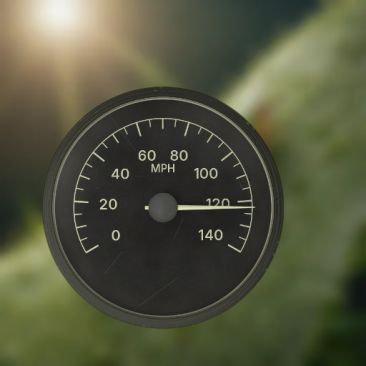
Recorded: value=122.5 unit=mph
